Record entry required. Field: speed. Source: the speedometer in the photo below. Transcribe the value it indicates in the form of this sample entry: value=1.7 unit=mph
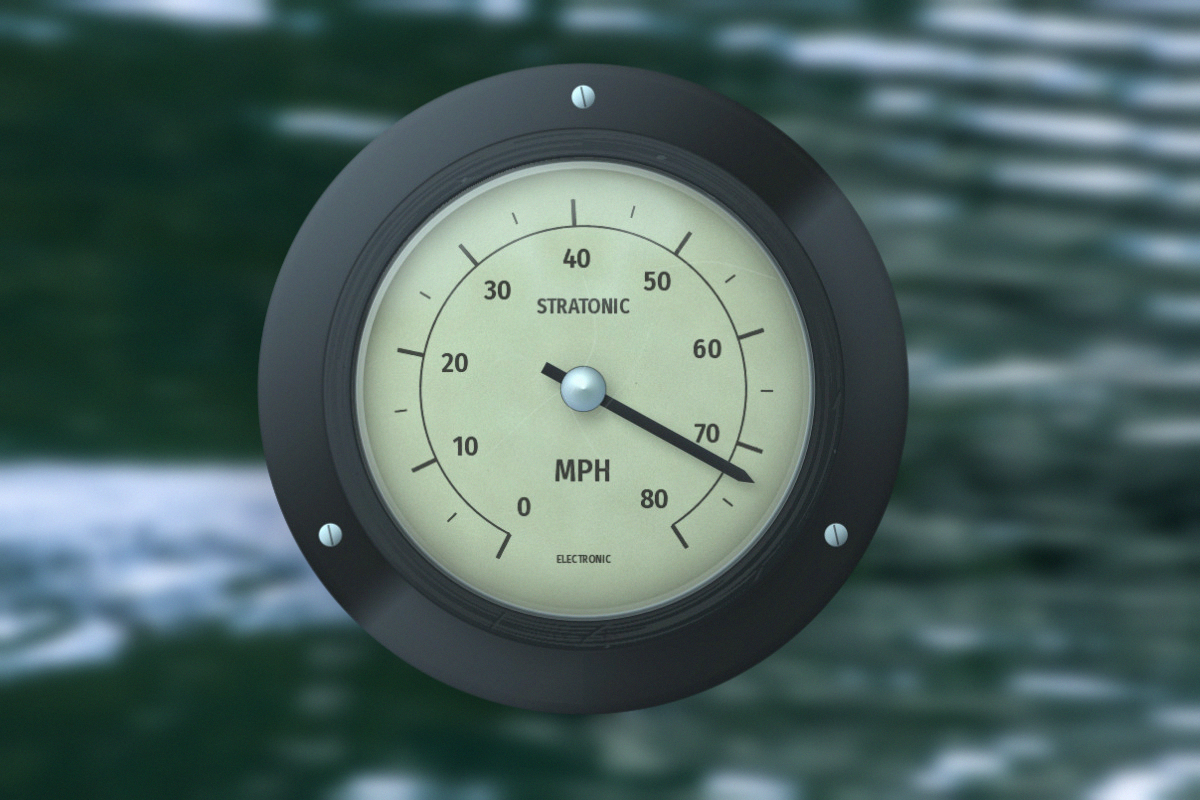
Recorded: value=72.5 unit=mph
